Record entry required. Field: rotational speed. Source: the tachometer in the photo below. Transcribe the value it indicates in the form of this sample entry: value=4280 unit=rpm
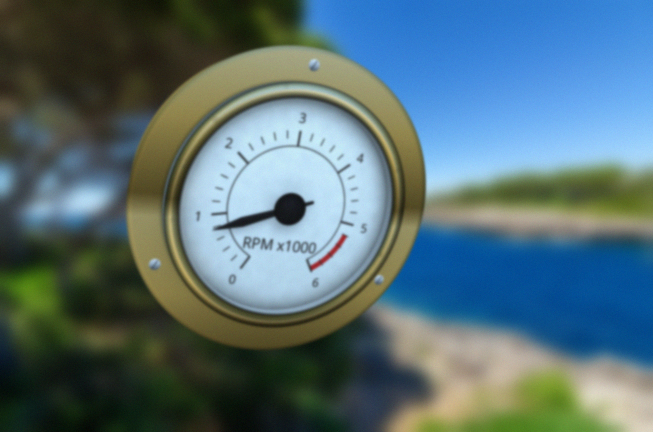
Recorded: value=800 unit=rpm
